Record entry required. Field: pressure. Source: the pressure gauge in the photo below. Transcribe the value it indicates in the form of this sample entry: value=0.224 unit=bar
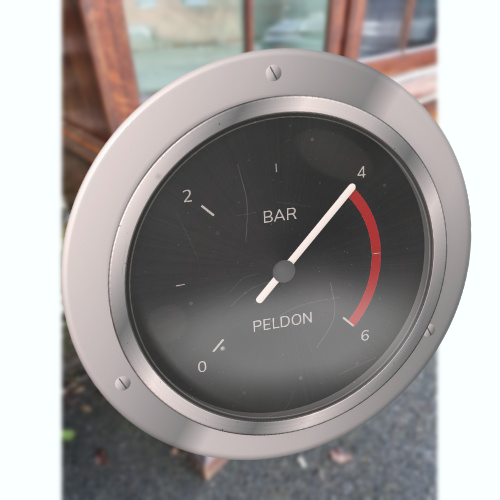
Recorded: value=4 unit=bar
